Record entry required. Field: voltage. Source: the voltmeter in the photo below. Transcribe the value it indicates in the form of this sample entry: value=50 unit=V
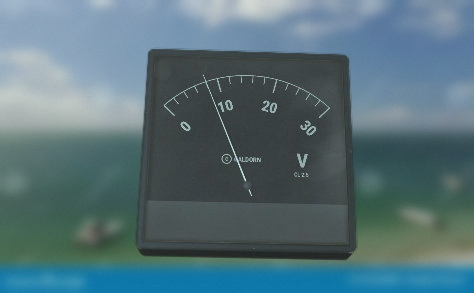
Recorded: value=8 unit=V
